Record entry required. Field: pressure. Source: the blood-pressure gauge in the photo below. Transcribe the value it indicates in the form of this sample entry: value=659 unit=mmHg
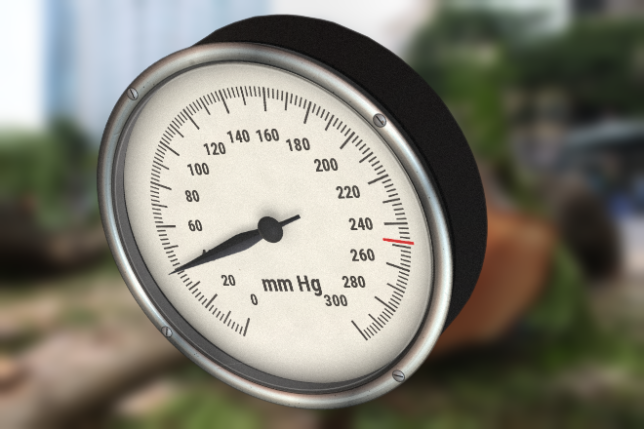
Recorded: value=40 unit=mmHg
